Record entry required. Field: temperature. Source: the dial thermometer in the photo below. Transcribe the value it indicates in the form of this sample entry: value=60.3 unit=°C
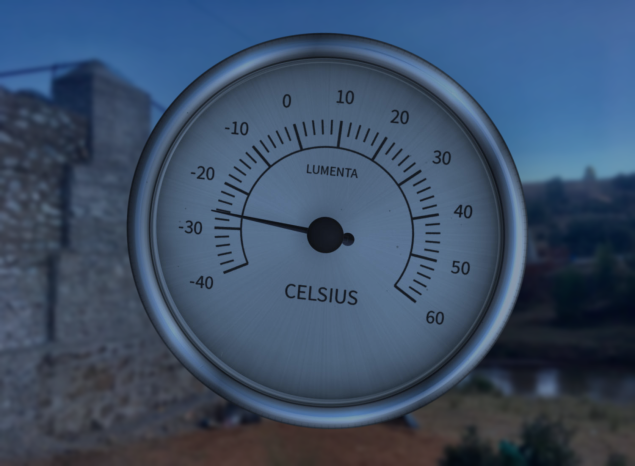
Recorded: value=-26 unit=°C
